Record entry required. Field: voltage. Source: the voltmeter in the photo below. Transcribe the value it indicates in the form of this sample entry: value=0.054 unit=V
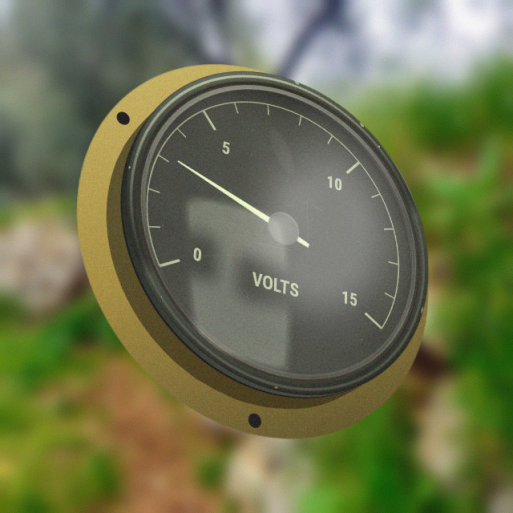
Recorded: value=3 unit=V
